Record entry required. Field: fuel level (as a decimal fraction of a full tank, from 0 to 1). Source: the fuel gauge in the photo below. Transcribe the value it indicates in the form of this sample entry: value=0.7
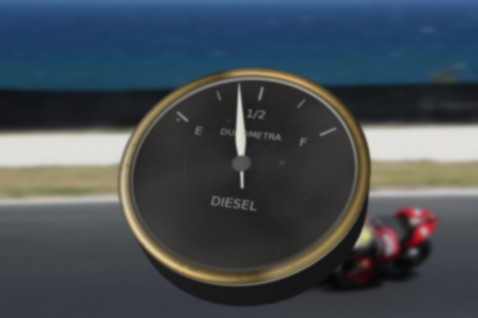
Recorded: value=0.375
